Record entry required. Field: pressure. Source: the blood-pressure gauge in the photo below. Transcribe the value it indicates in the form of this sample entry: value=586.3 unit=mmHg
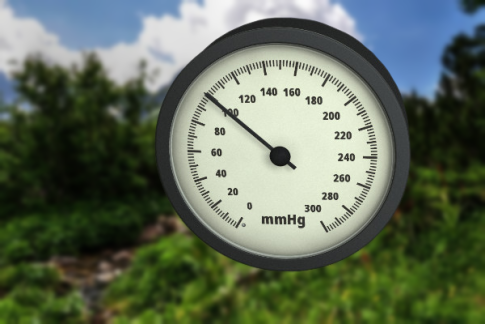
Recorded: value=100 unit=mmHg
